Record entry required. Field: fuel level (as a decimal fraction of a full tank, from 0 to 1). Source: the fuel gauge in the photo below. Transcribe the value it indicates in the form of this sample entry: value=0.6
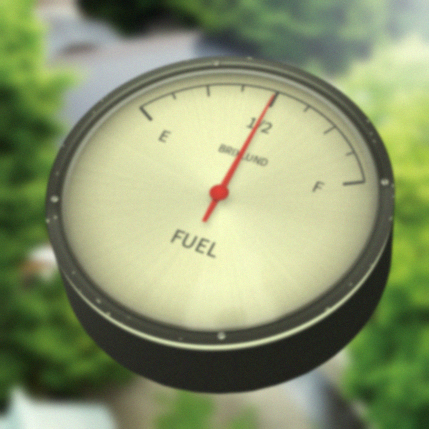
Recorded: value=0.5
